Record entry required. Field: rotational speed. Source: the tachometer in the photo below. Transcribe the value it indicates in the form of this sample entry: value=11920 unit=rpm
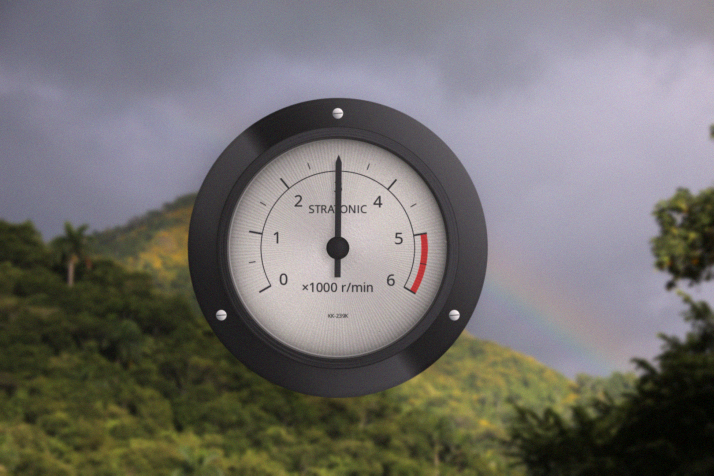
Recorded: value=3000 unit=rpm
